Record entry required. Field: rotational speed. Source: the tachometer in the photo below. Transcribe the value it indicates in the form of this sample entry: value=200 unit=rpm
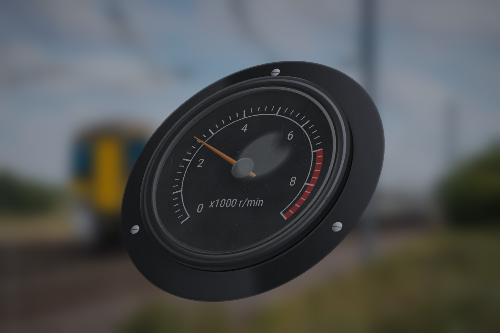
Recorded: value=2600 unit=rpm
